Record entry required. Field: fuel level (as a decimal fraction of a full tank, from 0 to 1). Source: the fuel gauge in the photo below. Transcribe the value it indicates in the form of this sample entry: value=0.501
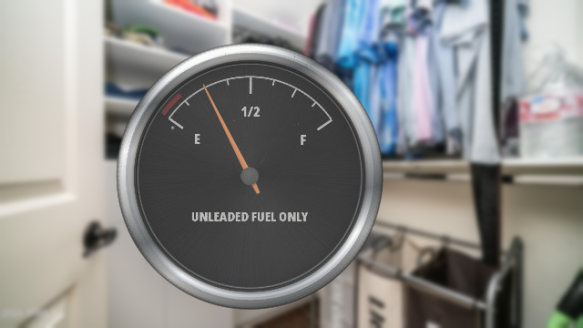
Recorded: value=0.25
